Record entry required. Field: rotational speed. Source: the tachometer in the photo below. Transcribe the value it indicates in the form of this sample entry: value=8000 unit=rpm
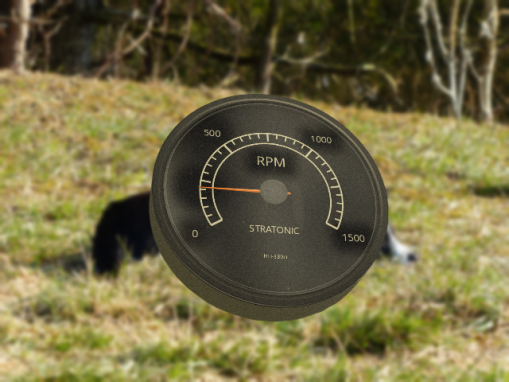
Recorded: value=200 unit=rpm
